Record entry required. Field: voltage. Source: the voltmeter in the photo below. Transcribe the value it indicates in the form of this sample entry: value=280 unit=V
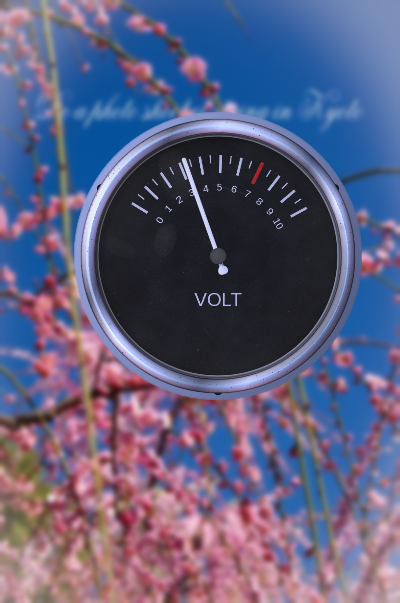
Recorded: value=3.25 unit=V
